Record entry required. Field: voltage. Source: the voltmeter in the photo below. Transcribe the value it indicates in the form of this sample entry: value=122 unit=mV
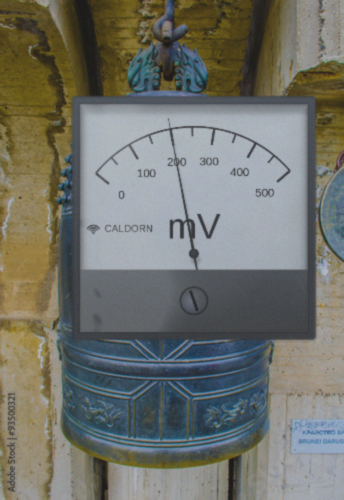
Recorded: value=200 unit=mV
